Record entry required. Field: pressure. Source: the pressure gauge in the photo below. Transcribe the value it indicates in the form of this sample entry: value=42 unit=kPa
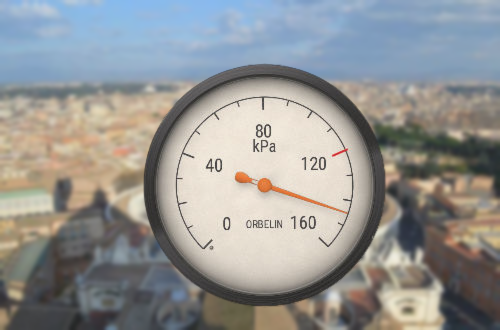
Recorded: value=145 unit=kPa
